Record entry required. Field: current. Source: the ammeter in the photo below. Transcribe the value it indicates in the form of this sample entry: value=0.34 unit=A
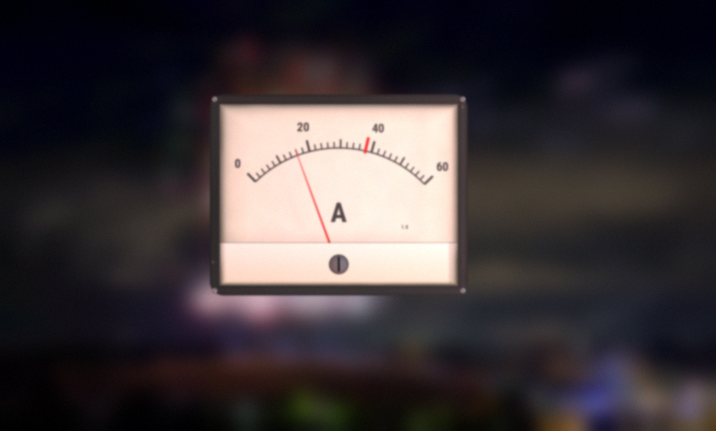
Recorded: value=16 unit=A
